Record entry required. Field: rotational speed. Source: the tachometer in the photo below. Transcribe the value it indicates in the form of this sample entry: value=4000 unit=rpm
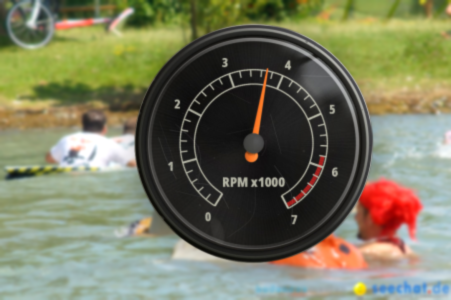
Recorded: value=3700 unit=rpm
